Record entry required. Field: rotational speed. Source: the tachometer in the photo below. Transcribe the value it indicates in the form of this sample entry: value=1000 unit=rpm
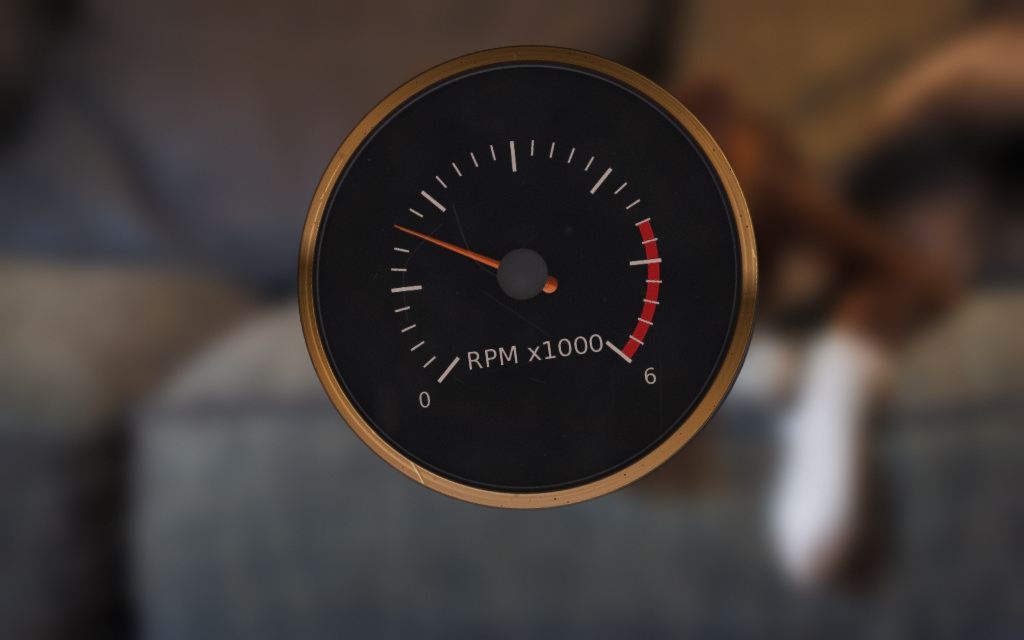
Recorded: value=1600 unit=rpm
